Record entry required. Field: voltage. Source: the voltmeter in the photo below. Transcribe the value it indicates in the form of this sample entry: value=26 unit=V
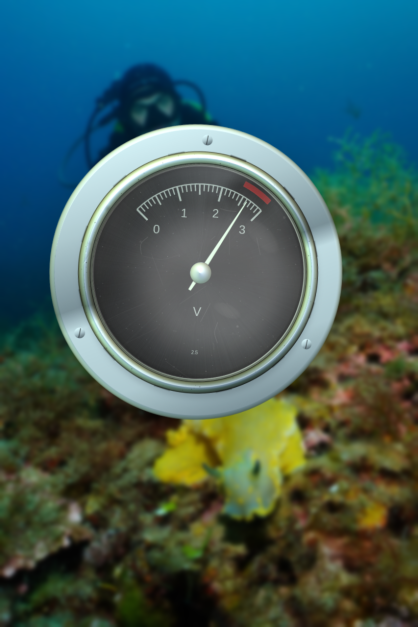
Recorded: value=2.6 unit=V
